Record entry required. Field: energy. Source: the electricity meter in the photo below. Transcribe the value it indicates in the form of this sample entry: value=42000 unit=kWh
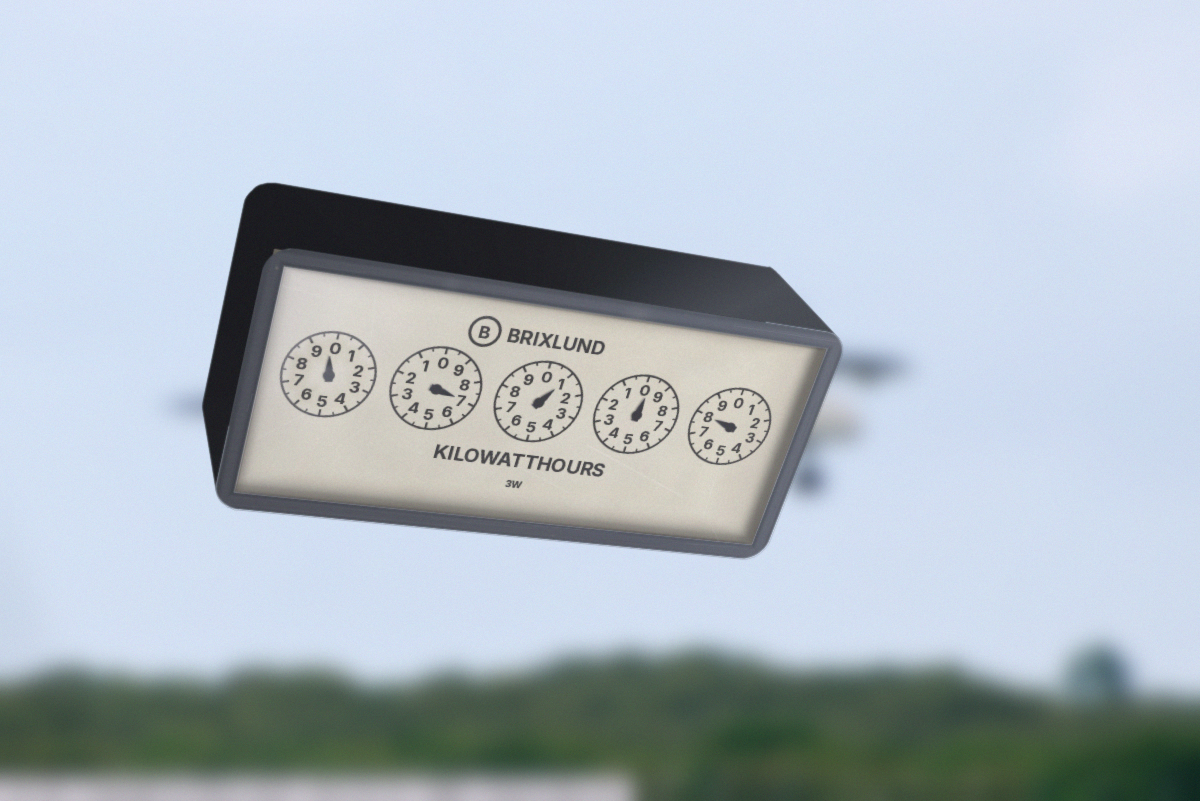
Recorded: value=97098 unit=kWh
